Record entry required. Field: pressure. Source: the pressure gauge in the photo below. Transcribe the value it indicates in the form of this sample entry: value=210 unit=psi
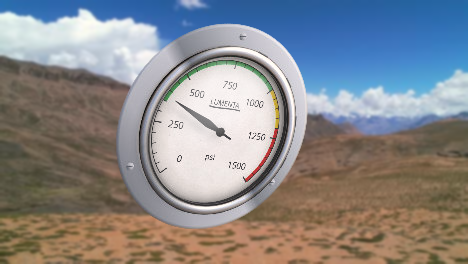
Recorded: value=375 unit=psi
